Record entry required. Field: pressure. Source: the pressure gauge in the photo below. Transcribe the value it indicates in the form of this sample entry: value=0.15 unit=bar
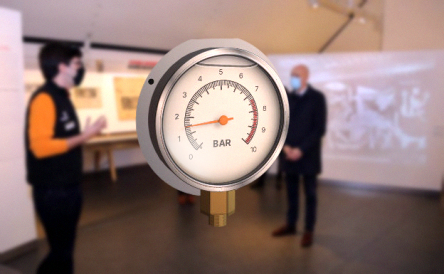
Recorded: value=1.5 unit=bar
